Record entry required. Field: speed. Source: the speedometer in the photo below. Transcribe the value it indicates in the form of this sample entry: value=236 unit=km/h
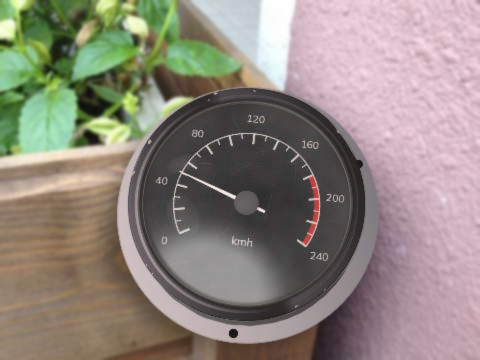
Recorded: value=50 unit=km/h
